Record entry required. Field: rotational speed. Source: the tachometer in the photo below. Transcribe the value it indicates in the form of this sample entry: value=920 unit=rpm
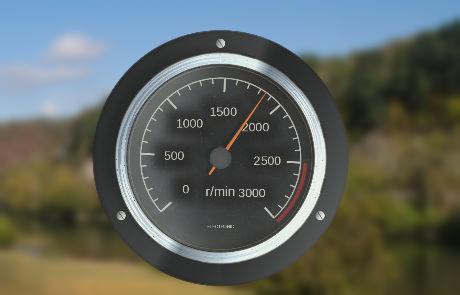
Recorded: value=1850 unit=rpm
